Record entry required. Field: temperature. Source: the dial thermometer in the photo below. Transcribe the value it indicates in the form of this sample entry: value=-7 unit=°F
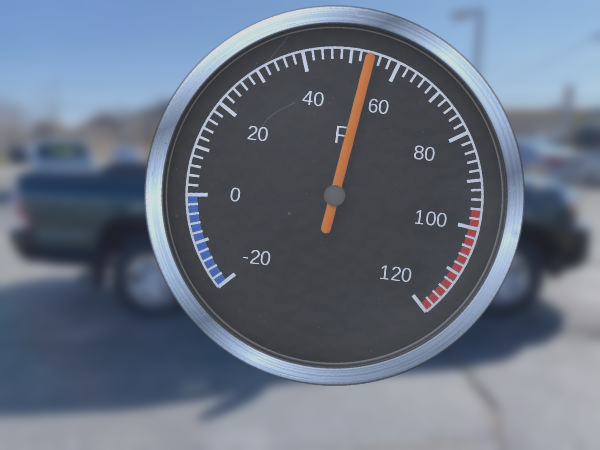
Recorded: value=54 unit=°F
